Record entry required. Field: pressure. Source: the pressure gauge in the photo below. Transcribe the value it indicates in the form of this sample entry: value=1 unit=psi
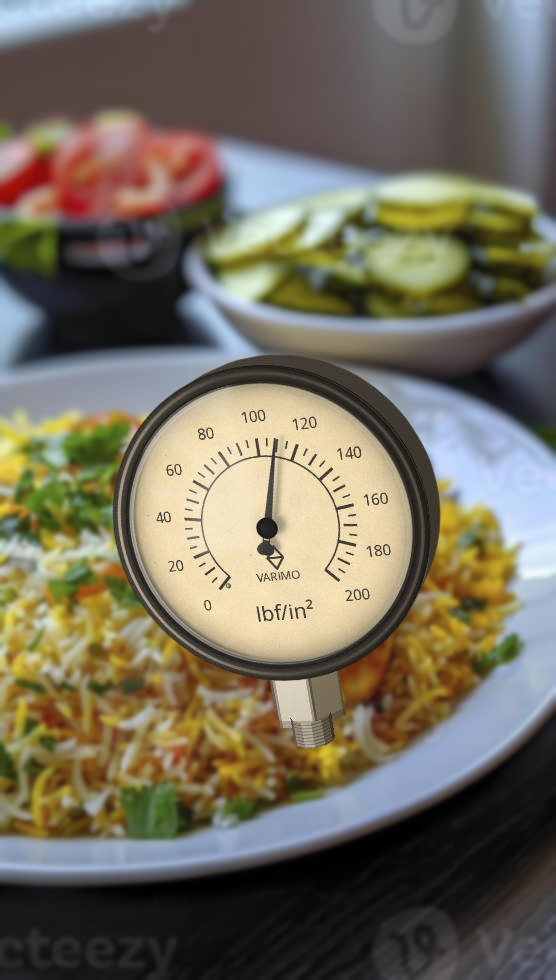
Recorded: value=110 unit=psi
